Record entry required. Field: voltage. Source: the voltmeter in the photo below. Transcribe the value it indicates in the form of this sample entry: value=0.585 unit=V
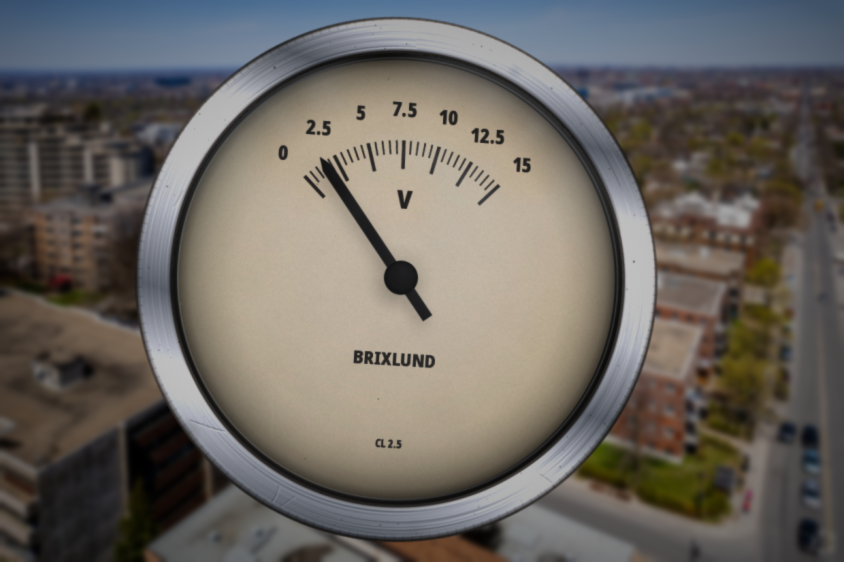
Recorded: value=1.5 unit=V
